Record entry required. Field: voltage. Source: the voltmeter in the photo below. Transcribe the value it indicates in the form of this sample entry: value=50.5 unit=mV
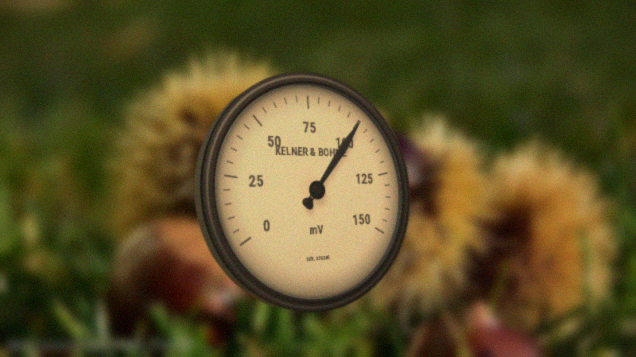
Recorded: value=100 unit=mV
